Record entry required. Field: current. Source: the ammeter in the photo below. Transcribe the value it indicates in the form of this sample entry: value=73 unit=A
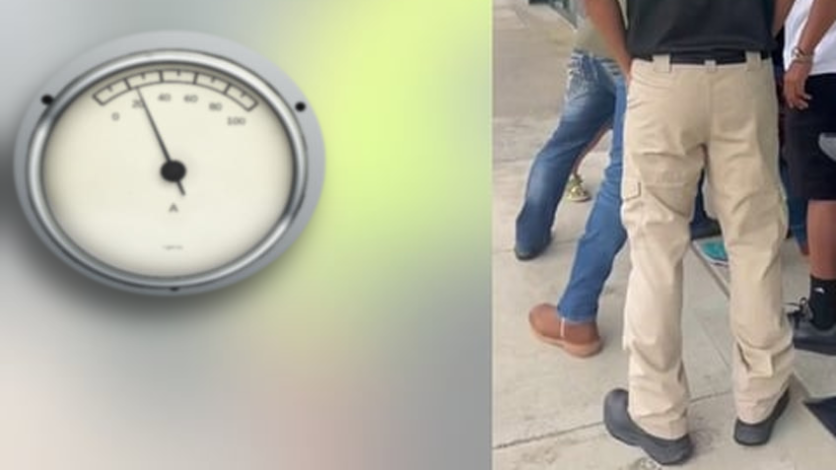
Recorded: value=25 unit=A
